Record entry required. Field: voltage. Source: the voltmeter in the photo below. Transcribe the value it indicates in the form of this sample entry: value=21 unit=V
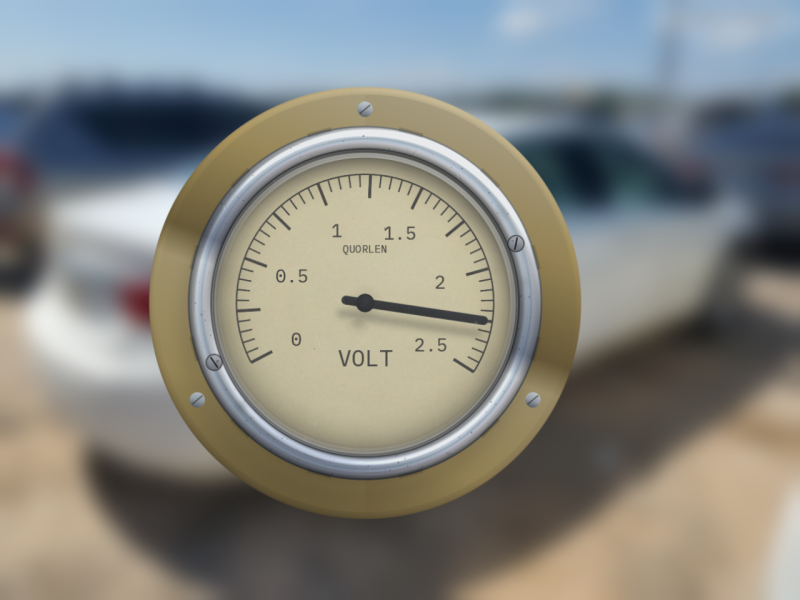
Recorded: value=2.25 unit=V
